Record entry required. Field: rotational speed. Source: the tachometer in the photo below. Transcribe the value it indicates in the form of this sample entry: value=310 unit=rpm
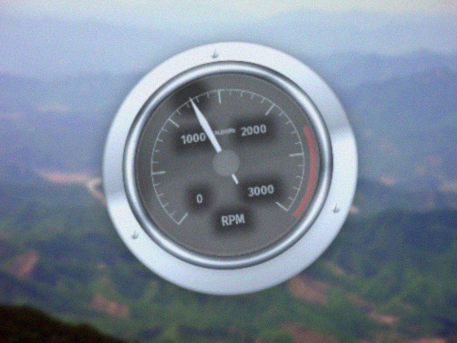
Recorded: value=1250 unit=rpm
